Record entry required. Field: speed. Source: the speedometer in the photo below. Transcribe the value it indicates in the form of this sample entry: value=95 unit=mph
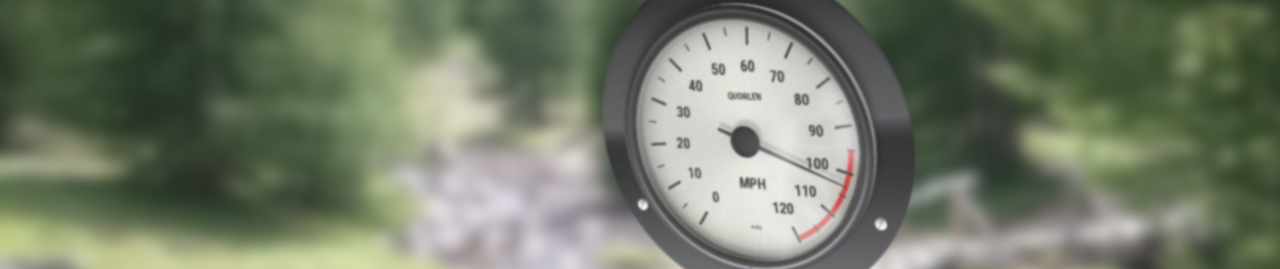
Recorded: value=102.5 unit=mph
